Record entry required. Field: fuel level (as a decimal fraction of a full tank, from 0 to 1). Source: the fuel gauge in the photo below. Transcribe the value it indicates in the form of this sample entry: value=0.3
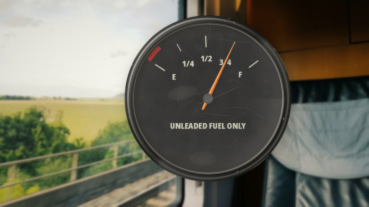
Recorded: value=0.75
